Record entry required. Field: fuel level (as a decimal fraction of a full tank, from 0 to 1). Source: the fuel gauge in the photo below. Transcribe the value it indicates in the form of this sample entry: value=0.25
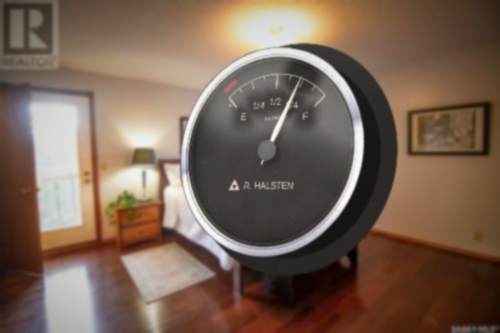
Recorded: value=0.75
